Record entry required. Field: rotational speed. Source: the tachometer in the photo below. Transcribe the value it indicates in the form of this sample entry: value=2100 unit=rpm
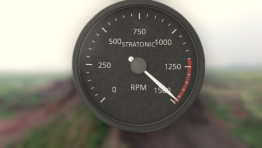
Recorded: value=1475 unit=rpm
